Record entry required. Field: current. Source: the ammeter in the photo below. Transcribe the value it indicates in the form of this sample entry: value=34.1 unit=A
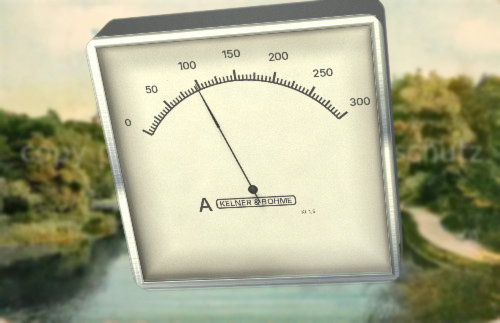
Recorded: value=100 unit=A
